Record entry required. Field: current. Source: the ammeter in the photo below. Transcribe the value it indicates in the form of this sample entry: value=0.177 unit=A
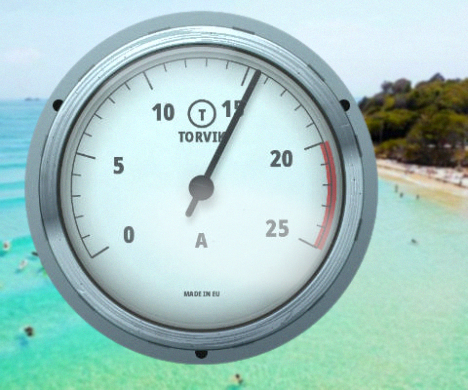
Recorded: value=15.5 unit=A
